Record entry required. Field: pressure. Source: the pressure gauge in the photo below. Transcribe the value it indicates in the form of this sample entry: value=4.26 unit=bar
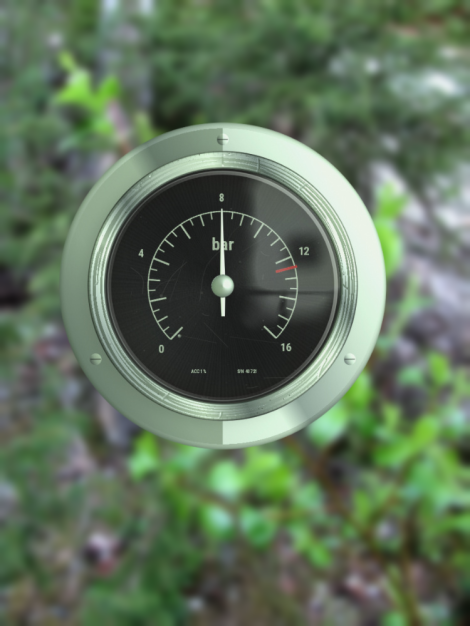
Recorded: value=8 unit=bar
